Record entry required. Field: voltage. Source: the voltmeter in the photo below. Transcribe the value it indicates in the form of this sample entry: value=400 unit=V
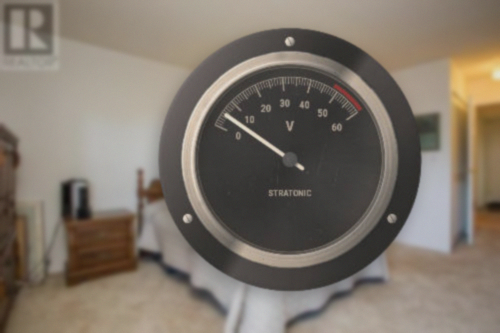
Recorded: value=5 unit=V
